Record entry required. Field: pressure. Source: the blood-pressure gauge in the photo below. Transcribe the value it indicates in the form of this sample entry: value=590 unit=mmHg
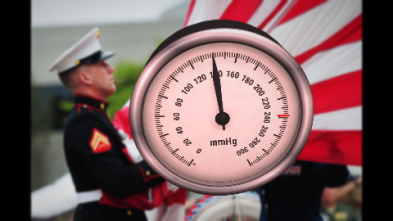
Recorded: value=140 unit=mmHg
